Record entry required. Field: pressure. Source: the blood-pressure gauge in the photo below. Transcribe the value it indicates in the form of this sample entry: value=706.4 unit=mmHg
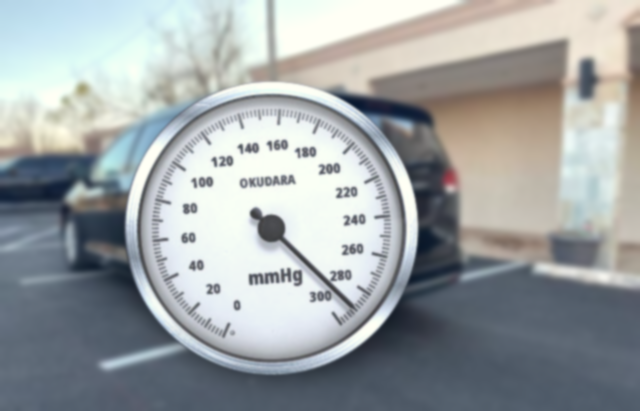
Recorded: value=290 unit=mmHg
